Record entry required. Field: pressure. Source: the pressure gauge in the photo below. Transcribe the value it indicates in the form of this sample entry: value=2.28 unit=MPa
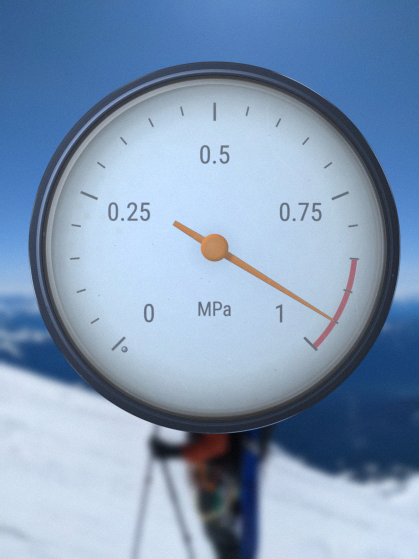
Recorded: value=0.95 unit=MPa
